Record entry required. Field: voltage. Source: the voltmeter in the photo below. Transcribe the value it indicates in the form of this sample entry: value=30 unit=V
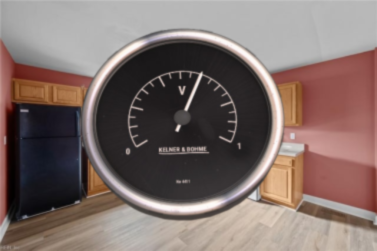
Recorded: value=0.6 unit=V
